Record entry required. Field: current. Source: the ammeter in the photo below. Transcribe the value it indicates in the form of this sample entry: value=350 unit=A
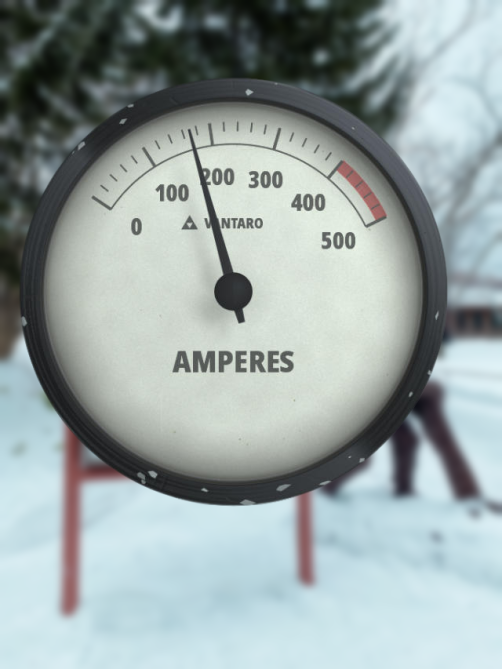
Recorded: value=170 unit=A
